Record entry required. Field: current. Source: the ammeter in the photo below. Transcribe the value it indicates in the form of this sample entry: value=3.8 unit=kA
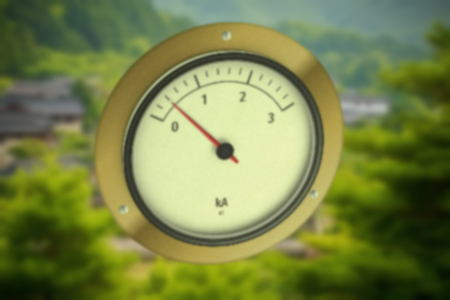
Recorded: value=0.4 unit=kA
